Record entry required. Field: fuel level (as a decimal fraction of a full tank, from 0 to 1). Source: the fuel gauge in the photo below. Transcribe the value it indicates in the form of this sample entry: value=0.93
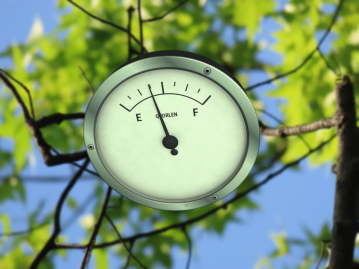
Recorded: value=0.375
